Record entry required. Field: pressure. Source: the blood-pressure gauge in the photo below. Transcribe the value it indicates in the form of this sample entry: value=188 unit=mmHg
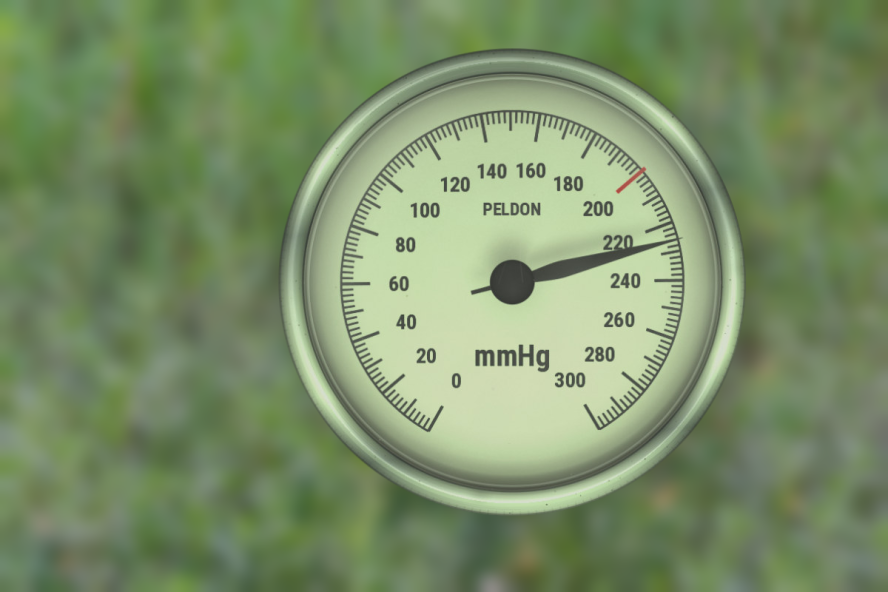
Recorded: value=226 unit=mmHg
